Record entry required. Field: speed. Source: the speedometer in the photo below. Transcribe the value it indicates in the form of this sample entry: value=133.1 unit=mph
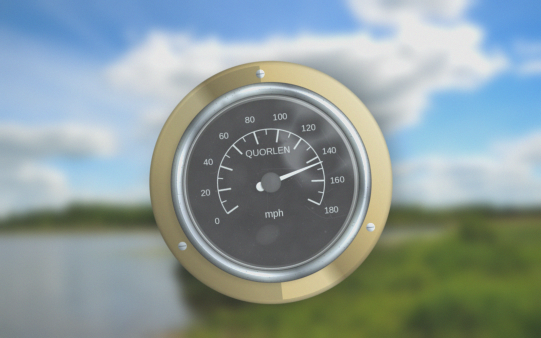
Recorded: value=145 unit=mph
